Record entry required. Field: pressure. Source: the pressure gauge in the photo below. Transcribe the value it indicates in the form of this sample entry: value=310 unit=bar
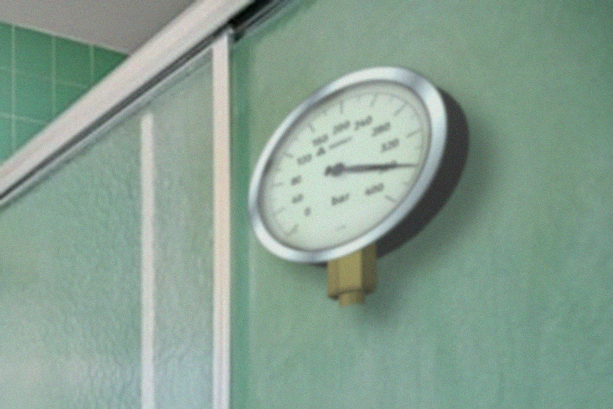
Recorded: value=360 unit=bar
